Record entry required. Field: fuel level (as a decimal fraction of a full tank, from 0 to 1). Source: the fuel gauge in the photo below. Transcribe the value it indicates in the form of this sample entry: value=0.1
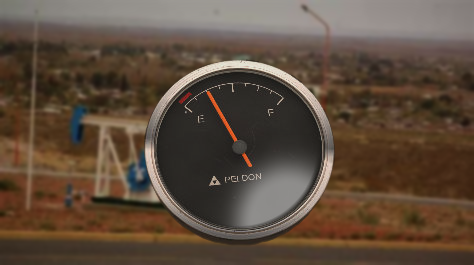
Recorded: value=0.25
